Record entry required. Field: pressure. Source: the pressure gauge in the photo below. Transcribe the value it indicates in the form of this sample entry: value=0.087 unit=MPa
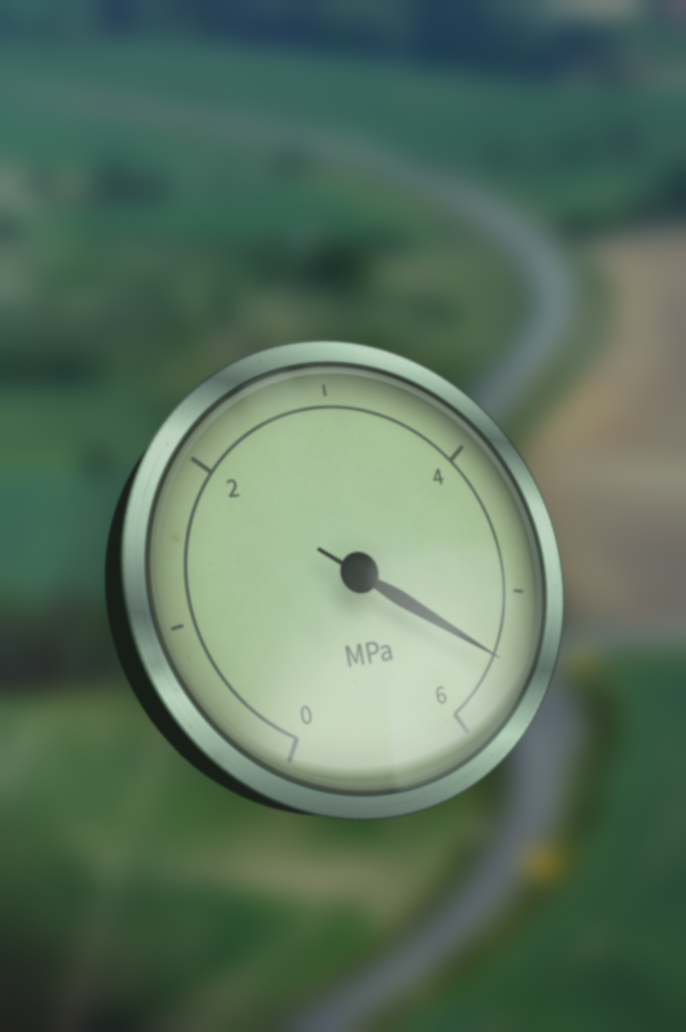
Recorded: value=5.5 unit=MPa
